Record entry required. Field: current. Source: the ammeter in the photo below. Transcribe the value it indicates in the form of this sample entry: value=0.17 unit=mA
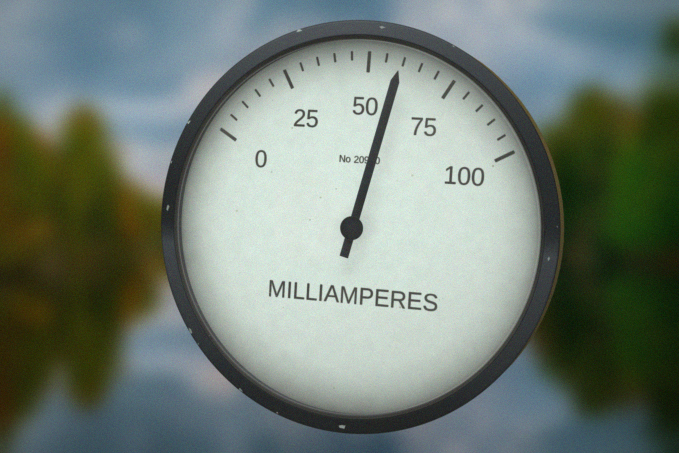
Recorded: value=60 unit=mA
